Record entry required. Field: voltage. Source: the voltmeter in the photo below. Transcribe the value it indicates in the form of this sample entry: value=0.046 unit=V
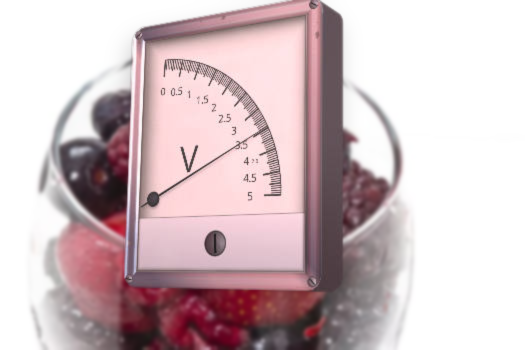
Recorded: value=3.5 unit=V
